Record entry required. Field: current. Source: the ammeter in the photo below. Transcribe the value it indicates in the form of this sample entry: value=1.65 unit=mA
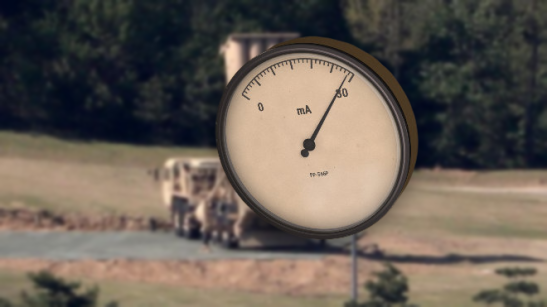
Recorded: value=29 unit=mA
